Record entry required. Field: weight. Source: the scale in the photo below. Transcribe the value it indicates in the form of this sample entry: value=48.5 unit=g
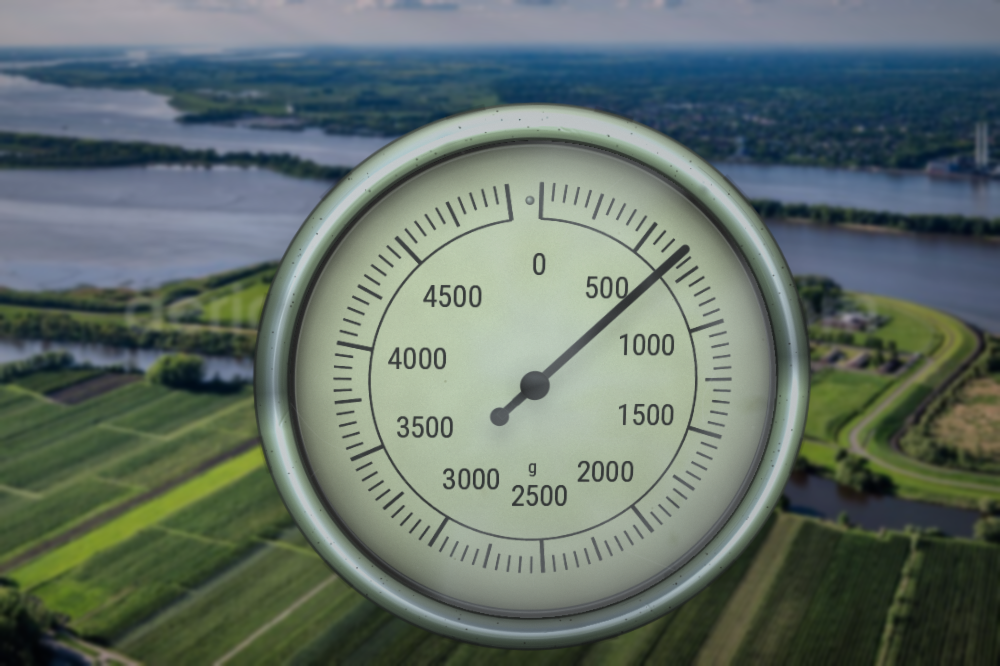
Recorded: value=650 unit=g
